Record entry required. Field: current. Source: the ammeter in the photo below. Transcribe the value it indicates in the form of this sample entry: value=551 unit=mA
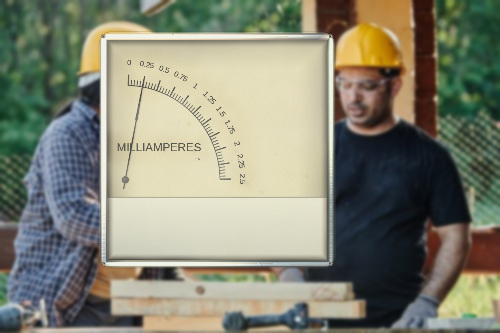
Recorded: value=0.25 unit=mA
